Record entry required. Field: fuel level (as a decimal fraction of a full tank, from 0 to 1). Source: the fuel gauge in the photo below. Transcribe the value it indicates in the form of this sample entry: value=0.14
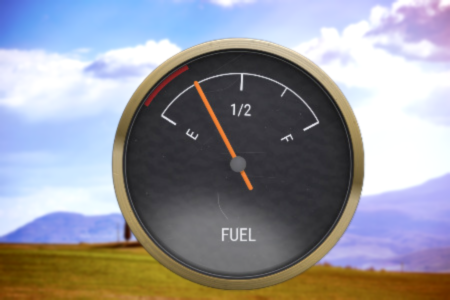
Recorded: value=0.25
